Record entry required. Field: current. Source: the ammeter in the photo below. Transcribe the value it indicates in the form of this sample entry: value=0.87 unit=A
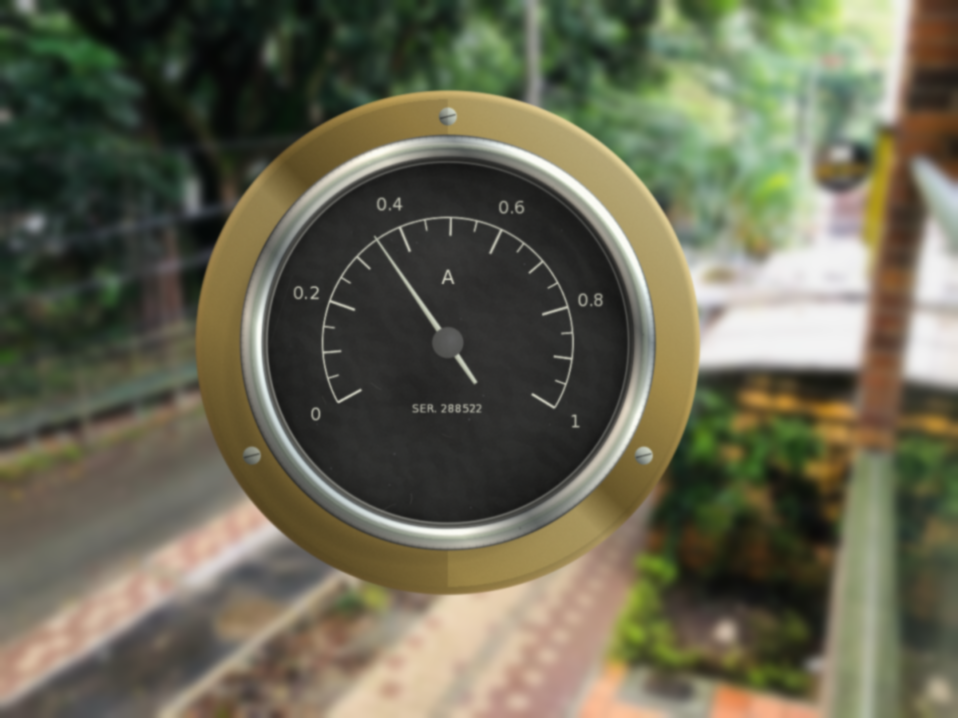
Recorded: value=0.35 unit=A
